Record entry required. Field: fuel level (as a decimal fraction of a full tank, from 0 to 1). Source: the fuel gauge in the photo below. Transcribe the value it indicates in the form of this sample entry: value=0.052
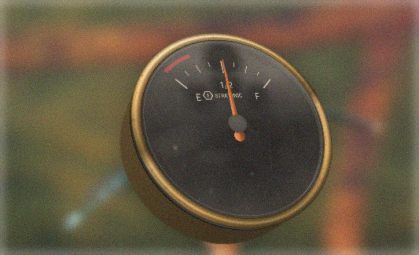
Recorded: value=0.5
